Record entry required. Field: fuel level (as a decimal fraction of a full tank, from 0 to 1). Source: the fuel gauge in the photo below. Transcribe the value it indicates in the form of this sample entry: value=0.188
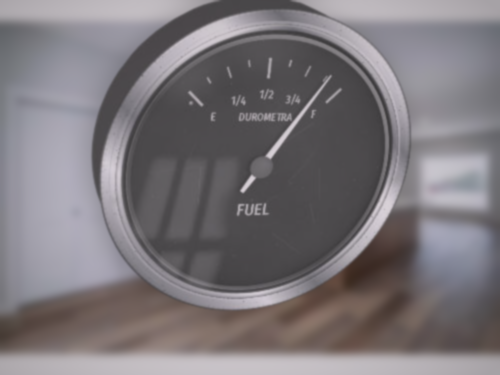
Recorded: value=0.875
